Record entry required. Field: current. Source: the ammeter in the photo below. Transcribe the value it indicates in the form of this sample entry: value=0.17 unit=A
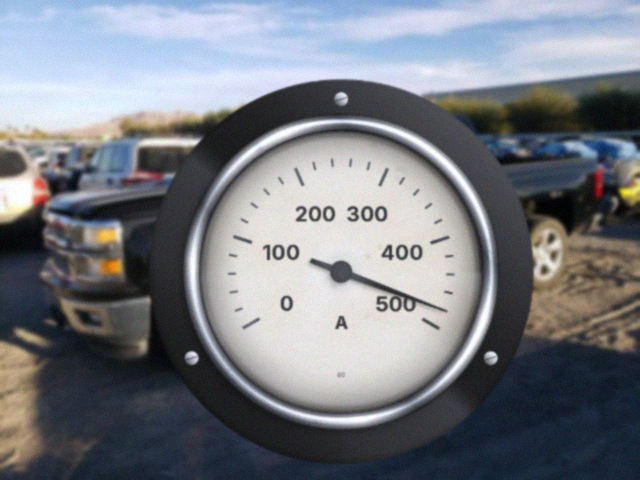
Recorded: value=480 unit=A
